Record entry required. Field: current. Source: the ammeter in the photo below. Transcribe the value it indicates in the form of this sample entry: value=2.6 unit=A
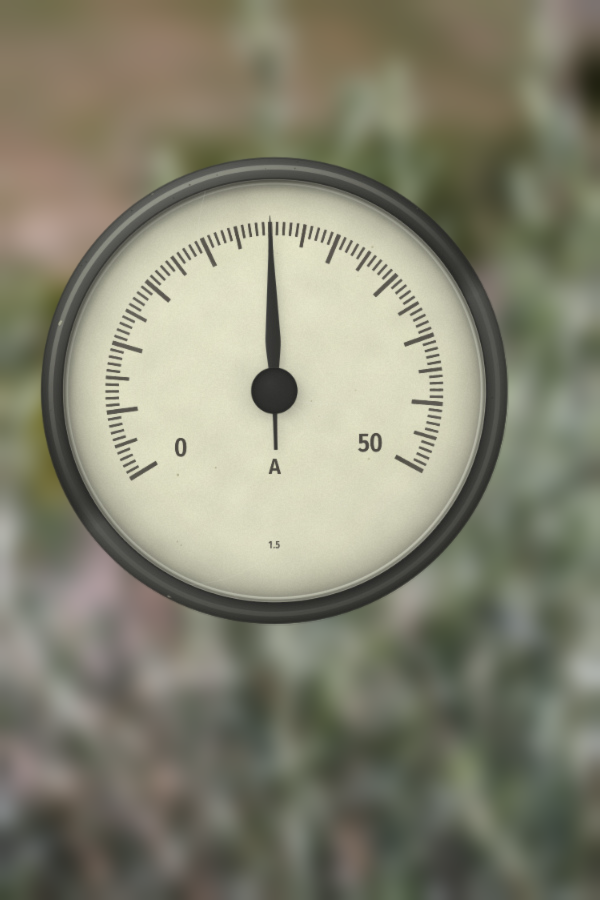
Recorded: value=25 unit=A
